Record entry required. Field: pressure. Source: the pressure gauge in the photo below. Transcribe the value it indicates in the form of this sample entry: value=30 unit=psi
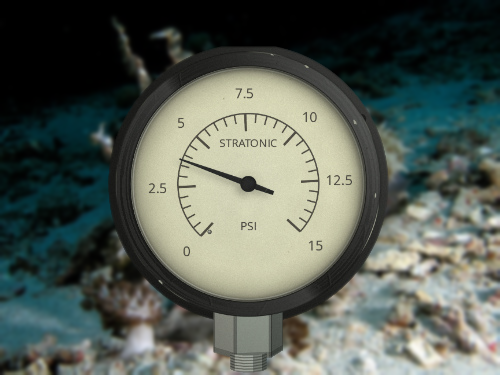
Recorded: value=3.75 unit=psi
